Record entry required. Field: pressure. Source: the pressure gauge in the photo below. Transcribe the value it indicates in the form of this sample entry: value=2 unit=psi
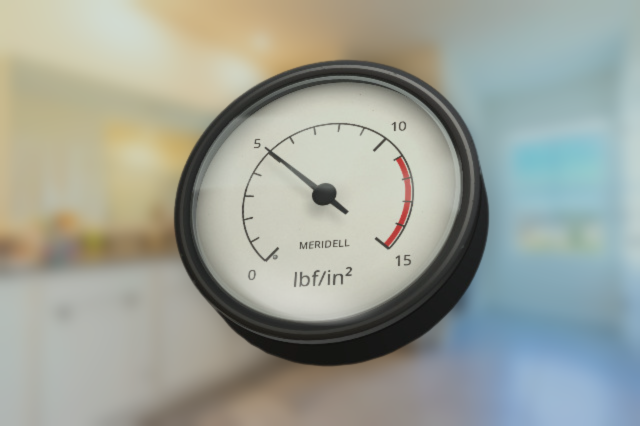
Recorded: value=5 unit=psi
